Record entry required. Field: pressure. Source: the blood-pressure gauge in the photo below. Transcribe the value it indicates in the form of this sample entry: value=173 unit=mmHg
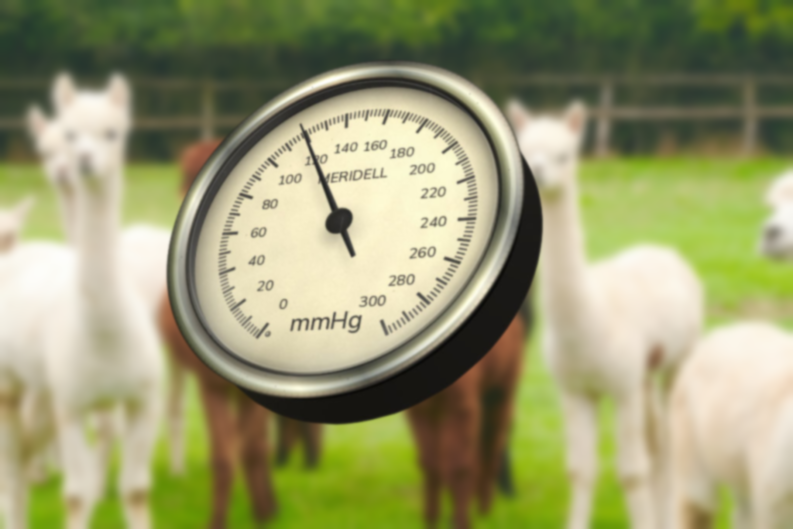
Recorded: value=120 unit=mmHg
